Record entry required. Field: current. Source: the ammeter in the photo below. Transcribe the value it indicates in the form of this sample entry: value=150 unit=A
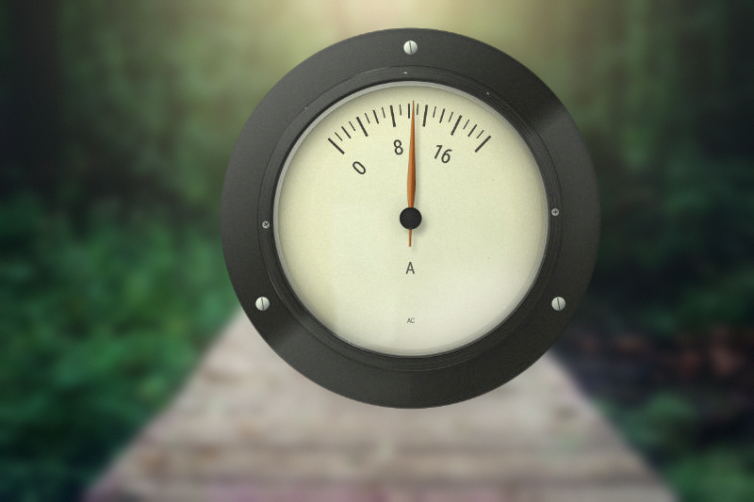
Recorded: value=10.5 unit=A
